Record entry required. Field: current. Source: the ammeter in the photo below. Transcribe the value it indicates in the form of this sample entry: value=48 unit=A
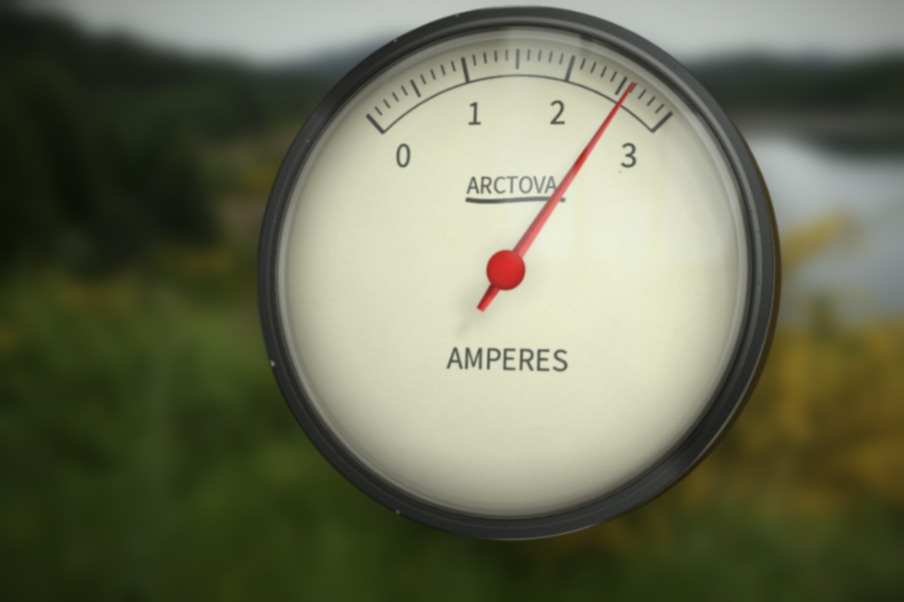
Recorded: value=2.6 unit=A
